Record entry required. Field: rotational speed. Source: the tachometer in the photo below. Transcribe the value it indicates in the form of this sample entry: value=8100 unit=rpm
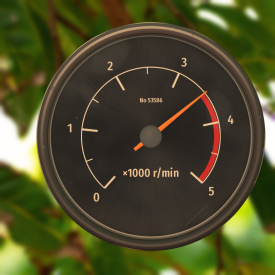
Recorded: value=3500 unit=rpm
